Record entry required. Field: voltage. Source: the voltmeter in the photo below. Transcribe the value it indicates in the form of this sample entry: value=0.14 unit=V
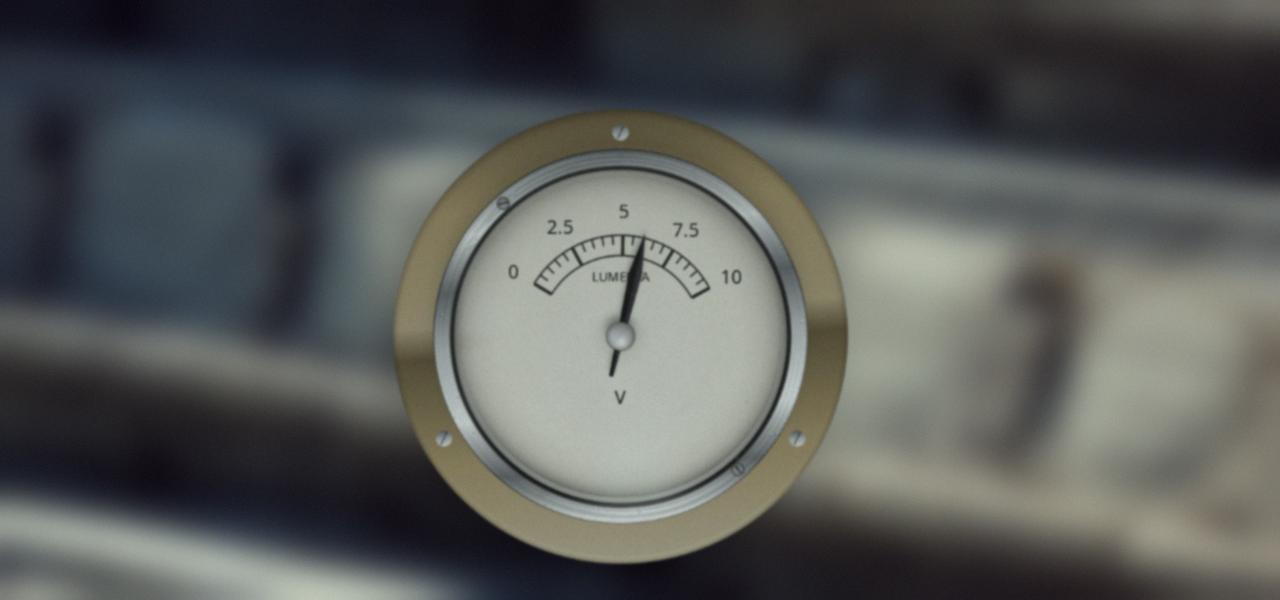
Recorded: value=6 unit=V
